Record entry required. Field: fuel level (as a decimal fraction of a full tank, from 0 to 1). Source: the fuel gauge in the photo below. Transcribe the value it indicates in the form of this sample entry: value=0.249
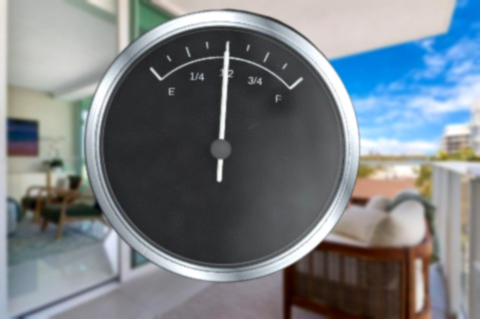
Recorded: value=0.5
